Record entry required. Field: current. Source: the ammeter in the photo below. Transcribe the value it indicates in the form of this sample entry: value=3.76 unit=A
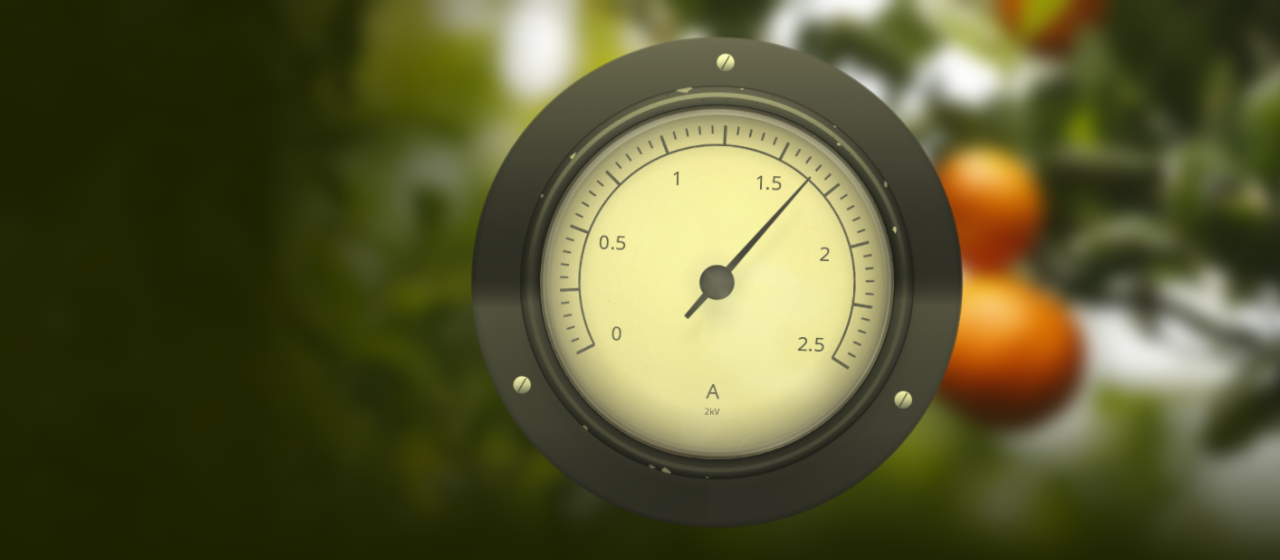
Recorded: value=1.65 unit=A
